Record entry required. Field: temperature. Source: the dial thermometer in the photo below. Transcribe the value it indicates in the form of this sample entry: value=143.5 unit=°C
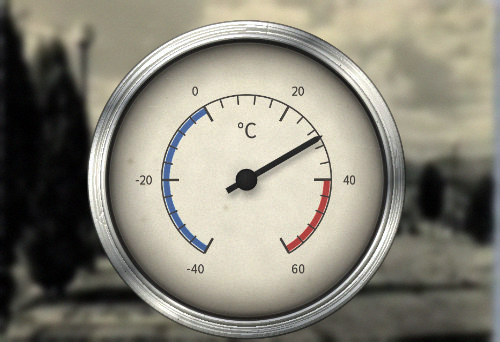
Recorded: value=30 unit=°C
